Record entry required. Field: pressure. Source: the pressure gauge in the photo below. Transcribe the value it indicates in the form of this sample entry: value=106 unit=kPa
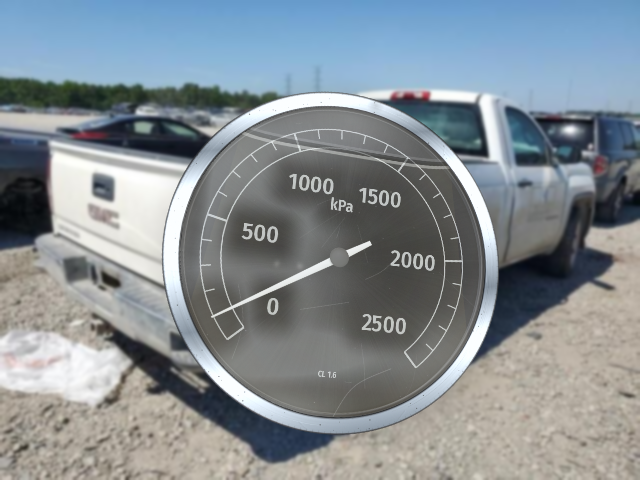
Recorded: value=100 unit=kPa
